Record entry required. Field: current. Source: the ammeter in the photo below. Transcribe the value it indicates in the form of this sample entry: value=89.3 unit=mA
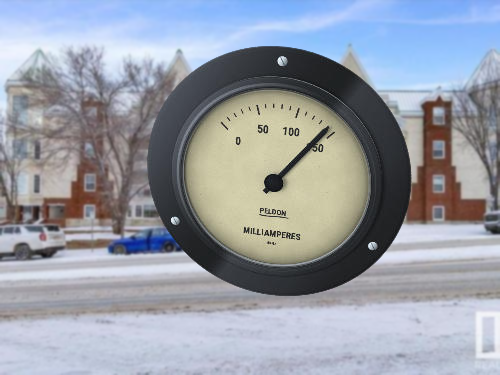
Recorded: value=140 unit=mA
